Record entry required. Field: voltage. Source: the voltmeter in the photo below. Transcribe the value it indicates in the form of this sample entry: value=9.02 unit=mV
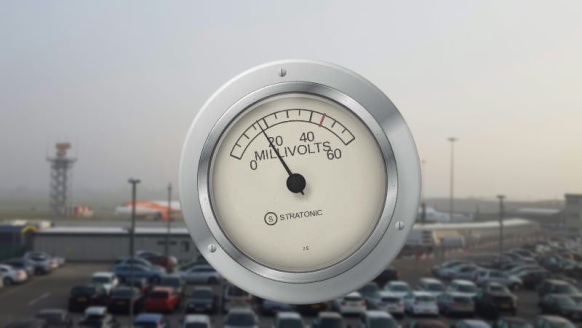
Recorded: value=17.5 unit=mV
